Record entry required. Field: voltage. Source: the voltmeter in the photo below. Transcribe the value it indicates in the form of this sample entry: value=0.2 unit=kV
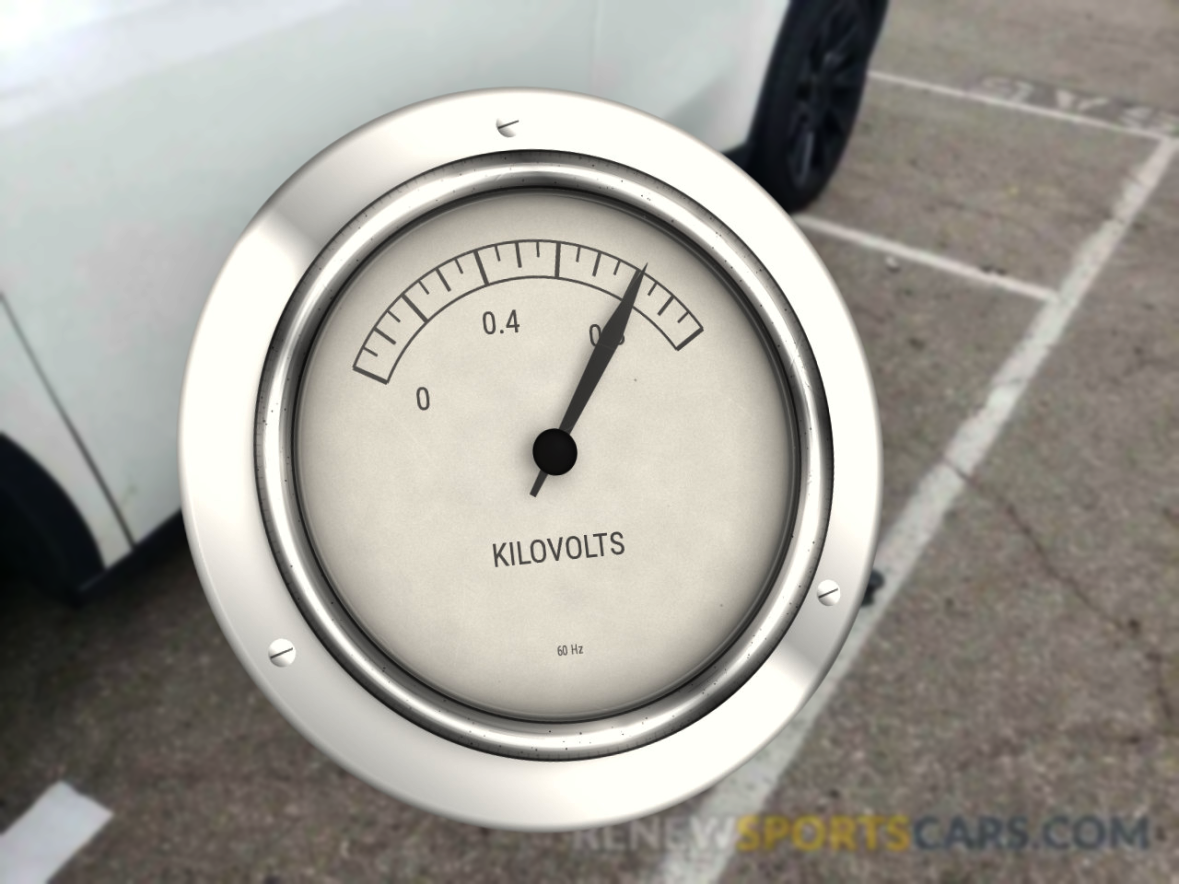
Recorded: value=0.8 unit=kV
